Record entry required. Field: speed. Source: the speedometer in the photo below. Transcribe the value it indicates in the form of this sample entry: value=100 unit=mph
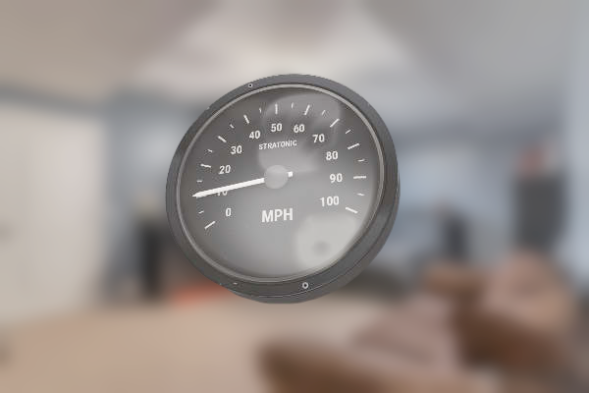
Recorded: value=10 unit=mph
